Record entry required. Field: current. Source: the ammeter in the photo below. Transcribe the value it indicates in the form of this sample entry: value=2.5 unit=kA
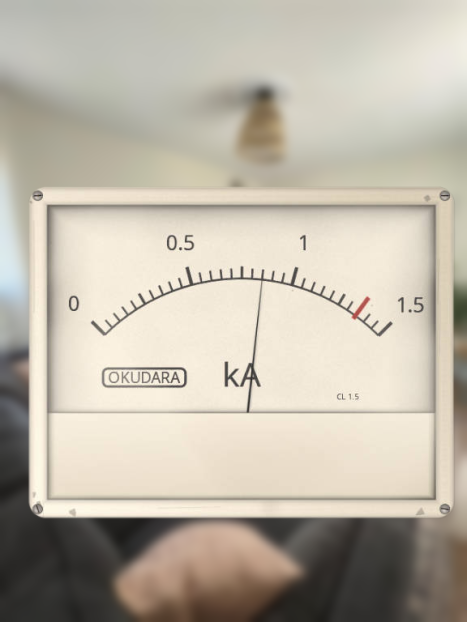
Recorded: value=0.85 unit=kA
